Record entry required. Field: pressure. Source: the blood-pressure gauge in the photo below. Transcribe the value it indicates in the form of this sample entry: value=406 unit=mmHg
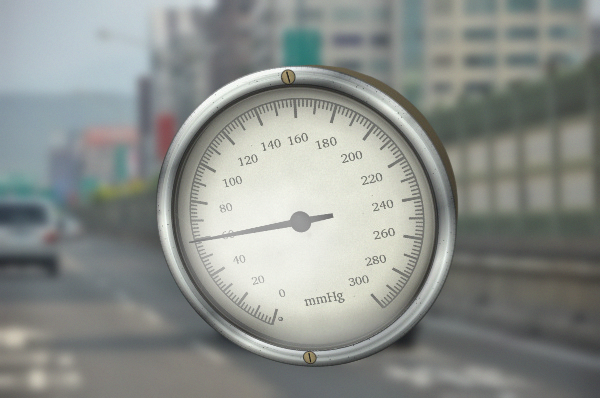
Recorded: value=60 unit=mmHg
